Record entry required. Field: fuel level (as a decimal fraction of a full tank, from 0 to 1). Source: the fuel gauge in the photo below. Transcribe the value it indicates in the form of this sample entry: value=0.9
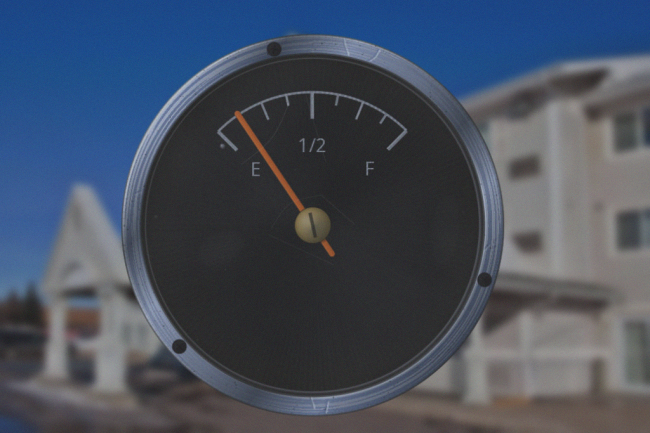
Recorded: value=0.125
